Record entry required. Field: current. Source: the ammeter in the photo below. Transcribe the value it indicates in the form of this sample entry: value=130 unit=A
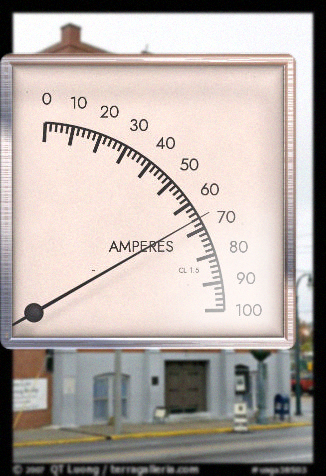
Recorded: value=66 unit=A
